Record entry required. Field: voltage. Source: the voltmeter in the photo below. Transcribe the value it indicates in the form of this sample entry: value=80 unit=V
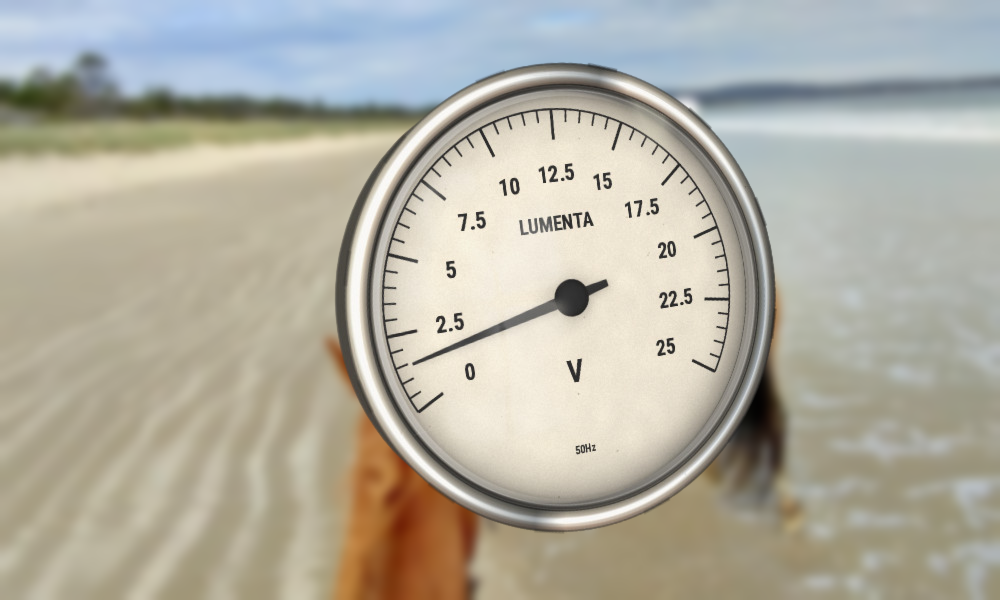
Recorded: value=1.5 unit=V
